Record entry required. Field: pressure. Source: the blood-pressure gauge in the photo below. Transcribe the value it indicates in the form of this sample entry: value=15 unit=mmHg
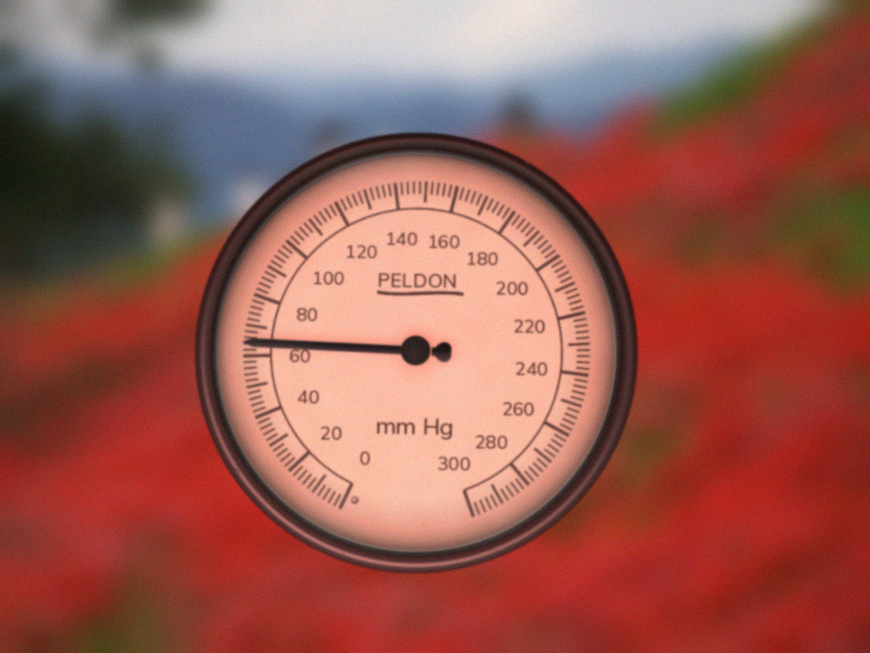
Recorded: value=64 unit=mmHg
